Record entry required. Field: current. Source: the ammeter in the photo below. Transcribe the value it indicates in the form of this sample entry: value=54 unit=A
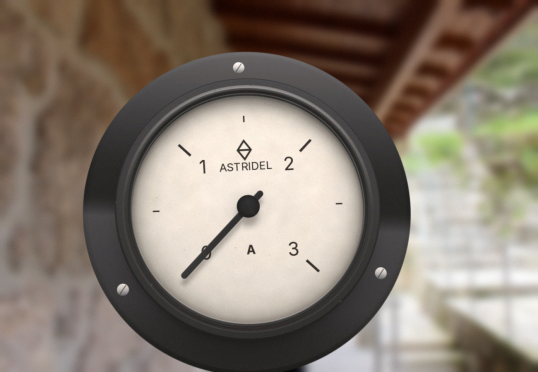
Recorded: value=0 unit=A
